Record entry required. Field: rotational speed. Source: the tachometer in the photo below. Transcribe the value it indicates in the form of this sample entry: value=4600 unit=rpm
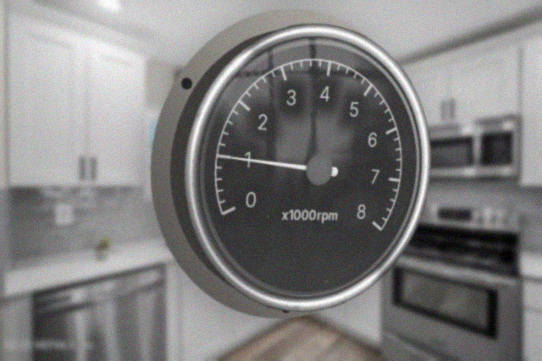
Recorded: value=1000 unit=rpm
